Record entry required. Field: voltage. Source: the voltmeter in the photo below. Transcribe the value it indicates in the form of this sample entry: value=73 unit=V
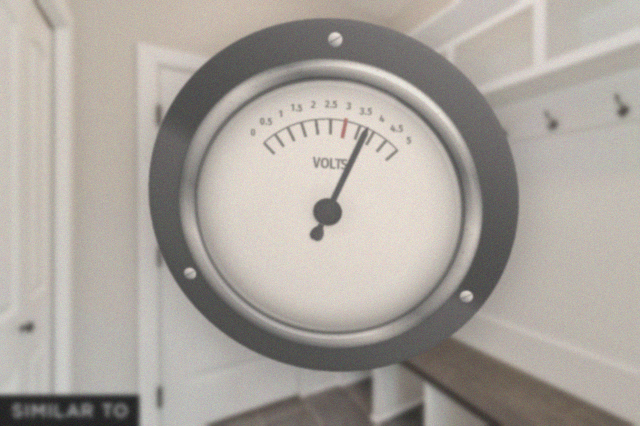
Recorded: value=3.75 unit=V
